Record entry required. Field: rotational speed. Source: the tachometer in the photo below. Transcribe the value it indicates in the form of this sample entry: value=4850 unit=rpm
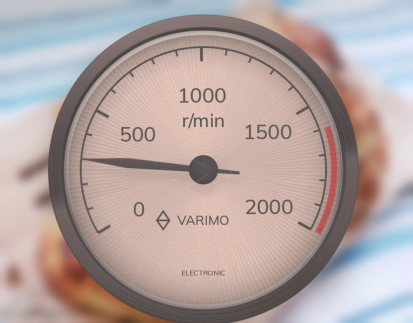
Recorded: value=300 unit=rpm
